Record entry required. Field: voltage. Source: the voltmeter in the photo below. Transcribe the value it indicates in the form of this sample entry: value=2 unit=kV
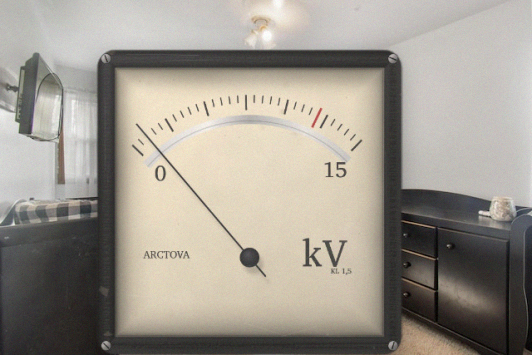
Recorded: value=1 unit=kV
